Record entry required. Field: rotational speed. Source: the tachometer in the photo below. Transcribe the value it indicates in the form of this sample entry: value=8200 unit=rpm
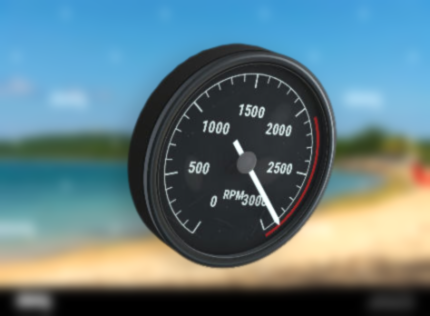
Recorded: value=2900 unit=rpm
